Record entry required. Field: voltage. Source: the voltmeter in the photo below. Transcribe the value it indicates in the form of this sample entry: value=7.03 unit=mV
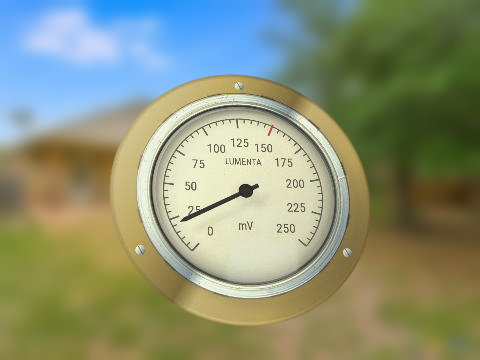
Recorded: value=20 unit=mV
